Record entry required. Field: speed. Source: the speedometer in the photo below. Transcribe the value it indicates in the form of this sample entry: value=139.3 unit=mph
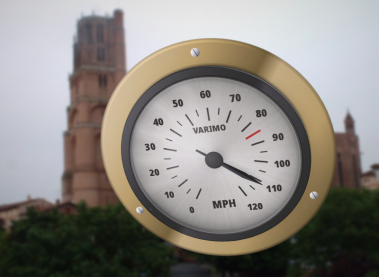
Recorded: value=110 unit=mph
